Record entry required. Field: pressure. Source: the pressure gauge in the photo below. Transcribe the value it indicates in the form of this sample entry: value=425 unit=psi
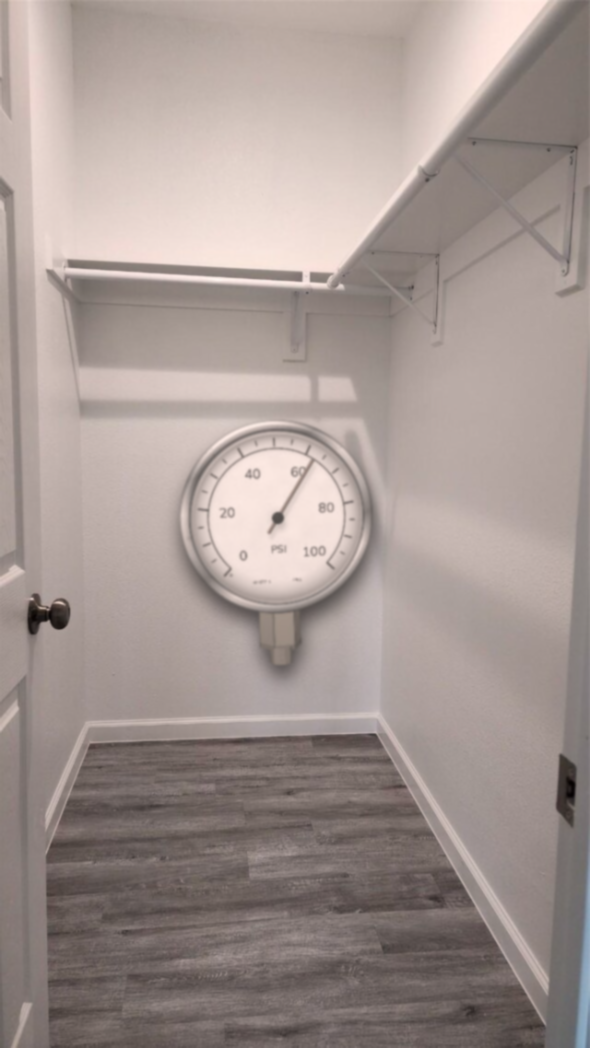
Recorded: value=62.5 unit=psi
